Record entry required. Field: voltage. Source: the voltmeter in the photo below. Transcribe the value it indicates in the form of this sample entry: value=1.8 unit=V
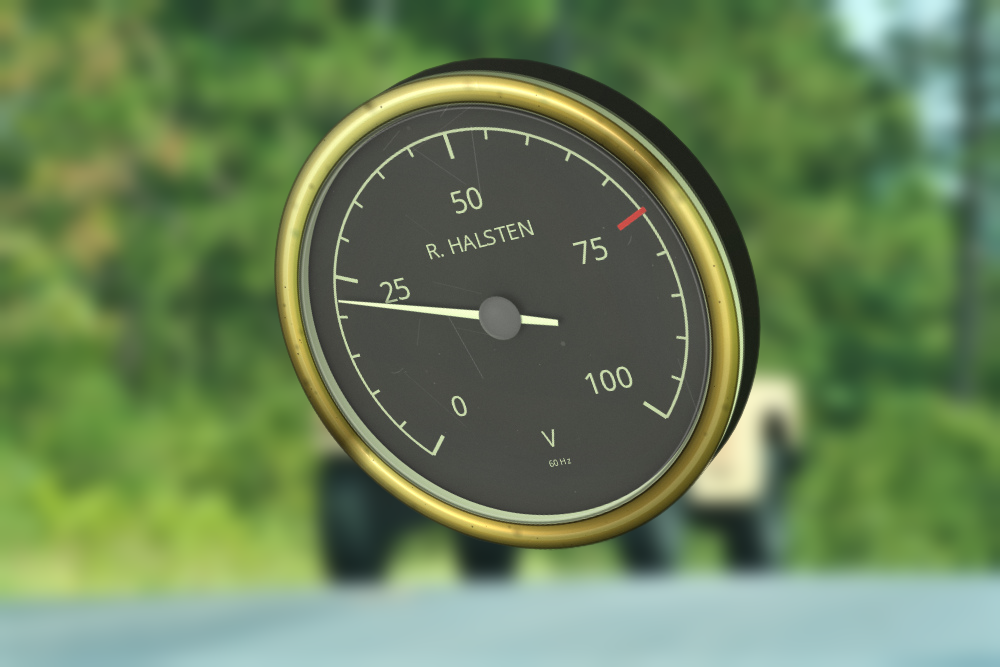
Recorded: value=22.5 unit=V
